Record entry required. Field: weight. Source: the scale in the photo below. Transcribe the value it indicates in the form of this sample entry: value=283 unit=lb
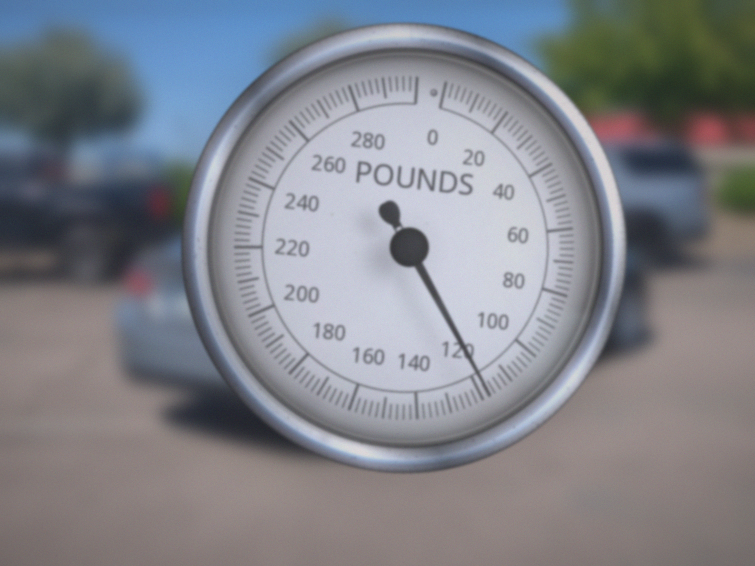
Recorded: value=118 unit=lb
